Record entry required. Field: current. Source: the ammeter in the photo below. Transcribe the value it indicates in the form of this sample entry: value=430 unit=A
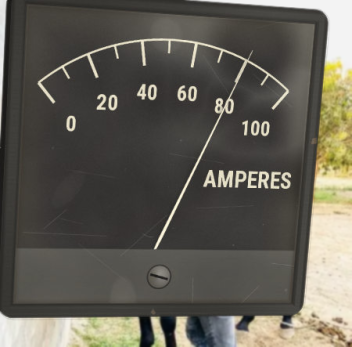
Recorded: value=80 unit=A
